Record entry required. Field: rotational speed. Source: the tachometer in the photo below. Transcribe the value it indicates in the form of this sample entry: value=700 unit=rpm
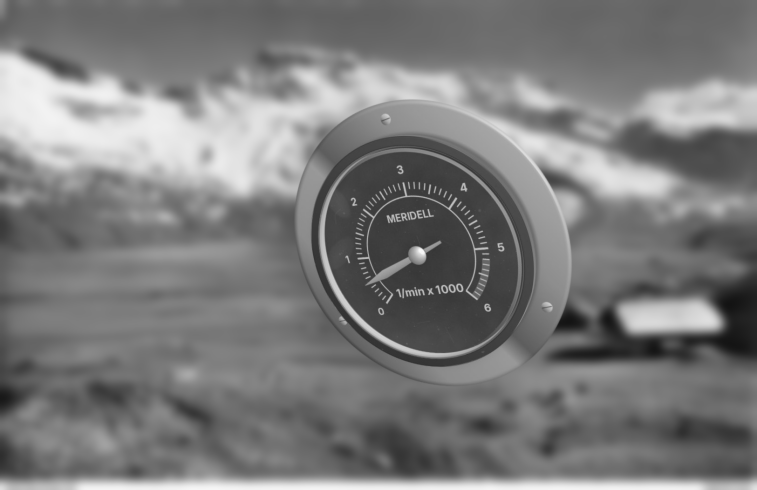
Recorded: value=500 unit=rpm
